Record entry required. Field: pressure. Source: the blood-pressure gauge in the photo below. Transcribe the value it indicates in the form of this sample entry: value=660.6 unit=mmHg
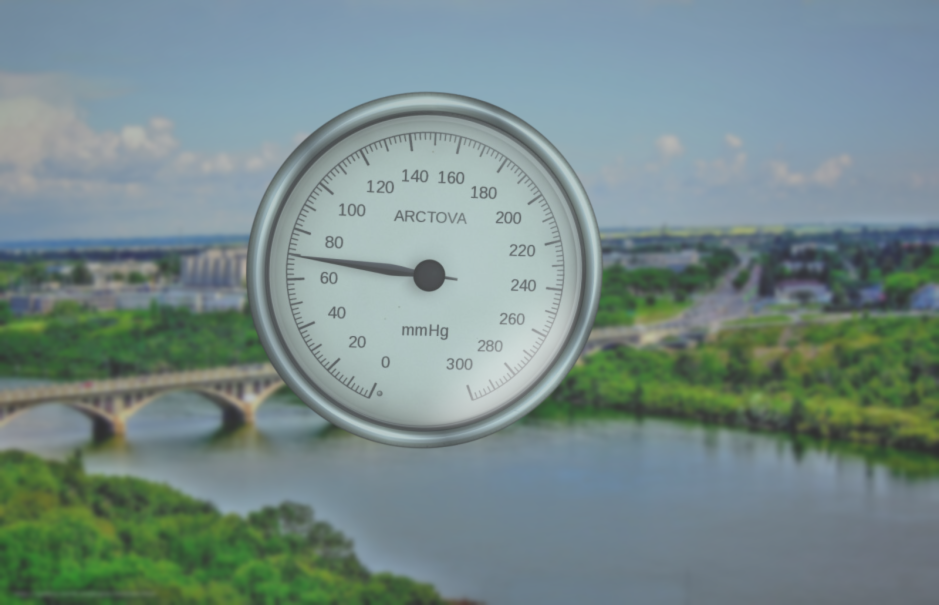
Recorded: value=70 unit=mmHg
